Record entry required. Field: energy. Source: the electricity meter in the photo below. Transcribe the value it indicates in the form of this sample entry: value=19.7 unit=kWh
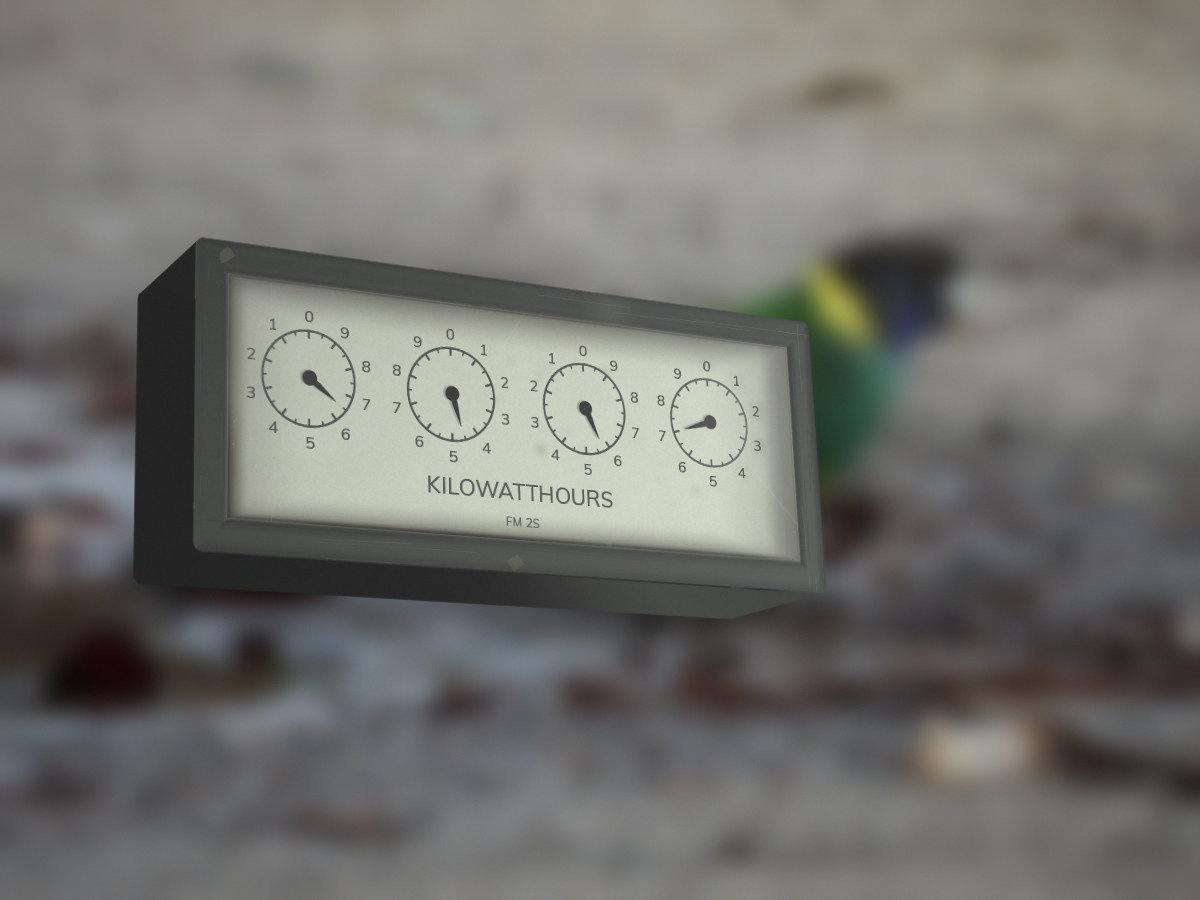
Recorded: value=6457 unit=kWh
